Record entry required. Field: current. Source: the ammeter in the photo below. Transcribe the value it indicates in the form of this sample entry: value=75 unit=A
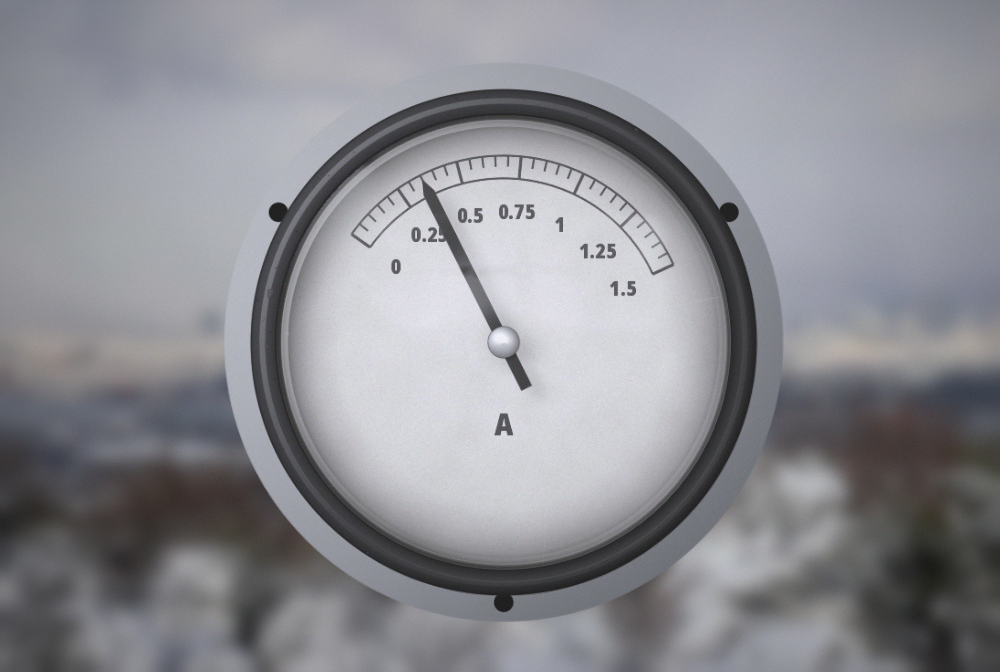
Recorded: value=0.35 unit=A
